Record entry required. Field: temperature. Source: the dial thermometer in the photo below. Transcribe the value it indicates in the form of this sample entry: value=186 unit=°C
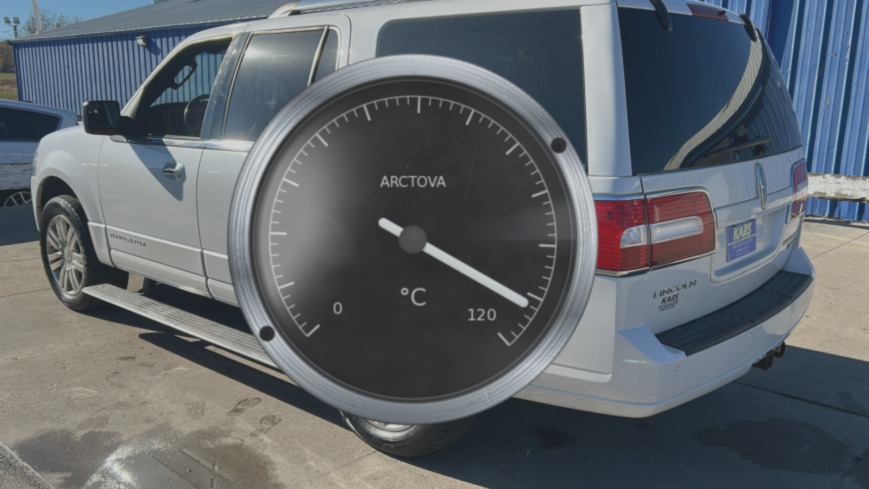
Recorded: value=112 unit=°C
